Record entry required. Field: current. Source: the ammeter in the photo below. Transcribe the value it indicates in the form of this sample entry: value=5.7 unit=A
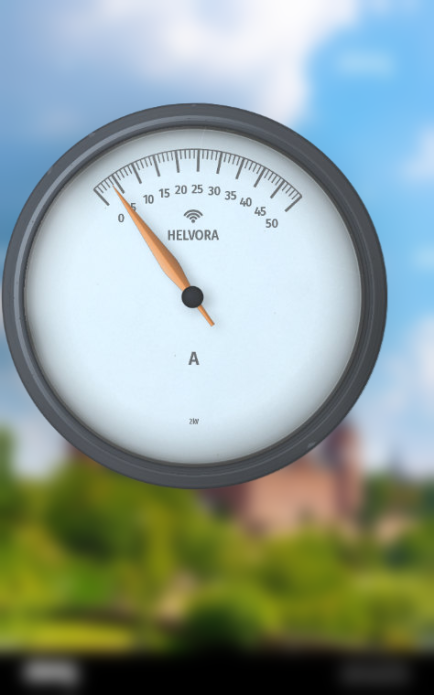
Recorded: value=4 unit=A
